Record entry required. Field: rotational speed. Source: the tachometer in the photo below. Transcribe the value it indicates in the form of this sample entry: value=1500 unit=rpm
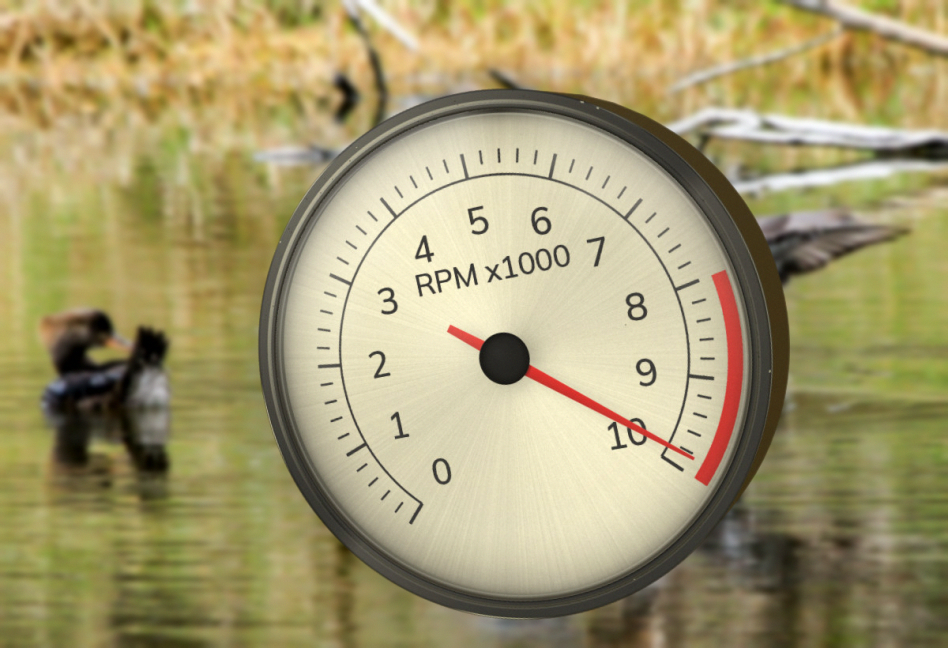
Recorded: value=9800 unit=rpm
